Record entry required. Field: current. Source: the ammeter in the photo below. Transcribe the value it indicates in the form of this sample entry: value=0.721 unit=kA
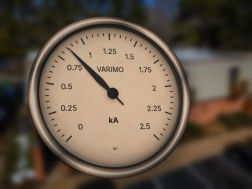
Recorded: value=0.85 unit=kA
